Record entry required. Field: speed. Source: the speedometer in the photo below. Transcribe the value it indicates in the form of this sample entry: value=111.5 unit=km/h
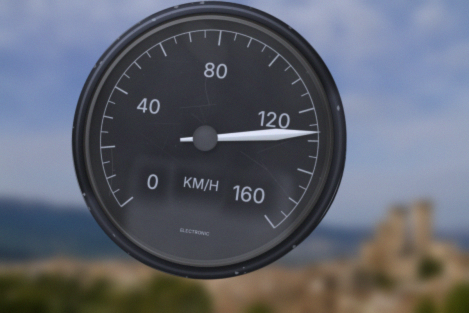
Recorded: value=127.5 unit=km/h
